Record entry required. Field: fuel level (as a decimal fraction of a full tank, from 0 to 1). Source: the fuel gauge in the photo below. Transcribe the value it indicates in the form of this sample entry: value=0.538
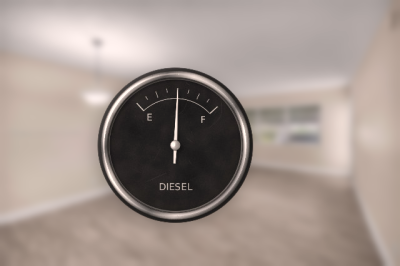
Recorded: value=0.5
